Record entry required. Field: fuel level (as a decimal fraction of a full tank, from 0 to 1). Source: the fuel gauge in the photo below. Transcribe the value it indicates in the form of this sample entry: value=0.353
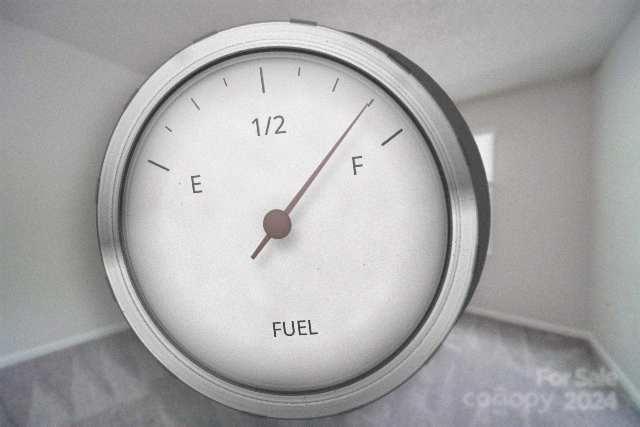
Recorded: value=0.875
